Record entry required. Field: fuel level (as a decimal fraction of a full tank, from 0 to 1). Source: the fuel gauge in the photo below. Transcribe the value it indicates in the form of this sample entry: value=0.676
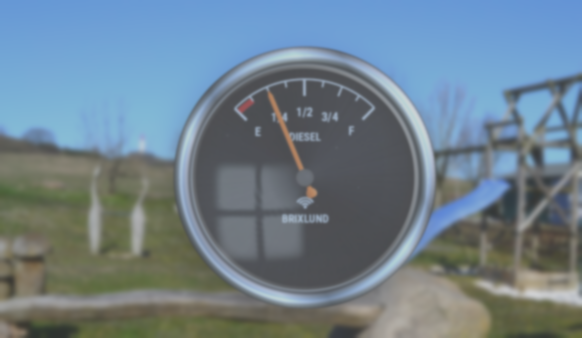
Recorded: value=0.25
